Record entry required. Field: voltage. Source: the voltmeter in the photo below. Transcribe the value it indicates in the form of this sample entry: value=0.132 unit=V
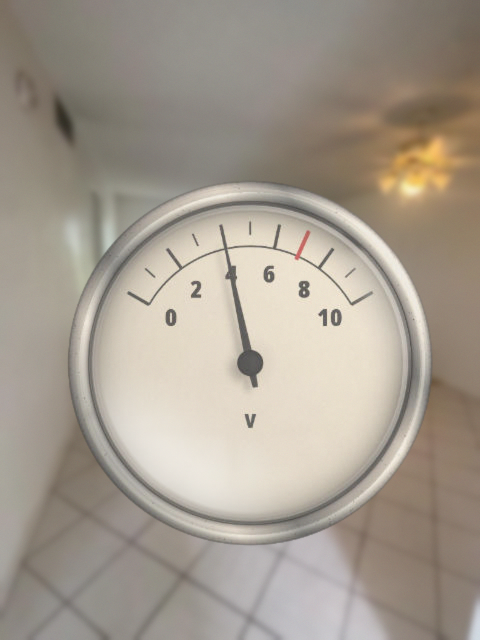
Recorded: value=4 unit=V
